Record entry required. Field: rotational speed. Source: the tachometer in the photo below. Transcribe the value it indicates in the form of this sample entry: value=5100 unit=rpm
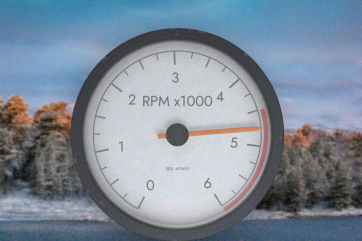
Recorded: value=4750 unit=rpm
